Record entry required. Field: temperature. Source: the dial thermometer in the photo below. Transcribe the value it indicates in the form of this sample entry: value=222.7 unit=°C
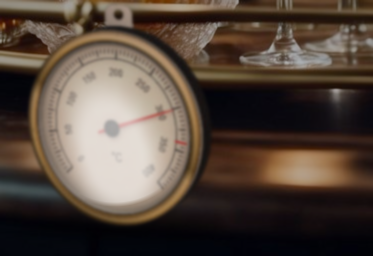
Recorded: value=300 unit=°C
